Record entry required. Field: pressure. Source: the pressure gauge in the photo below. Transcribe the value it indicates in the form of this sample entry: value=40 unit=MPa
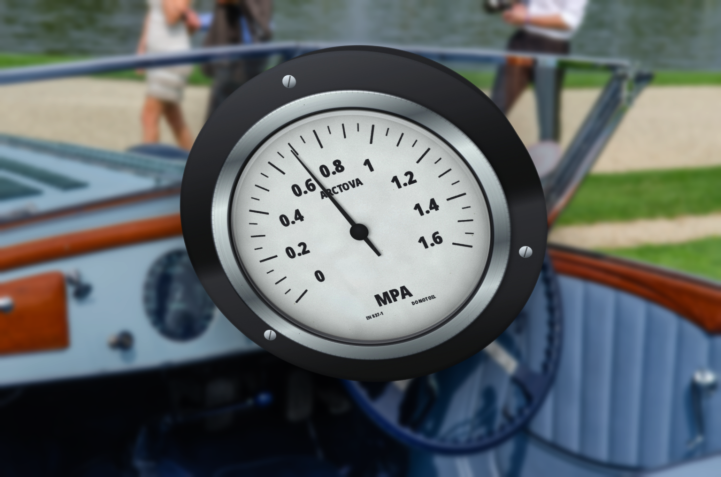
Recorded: value=0.7 unit=MPa
